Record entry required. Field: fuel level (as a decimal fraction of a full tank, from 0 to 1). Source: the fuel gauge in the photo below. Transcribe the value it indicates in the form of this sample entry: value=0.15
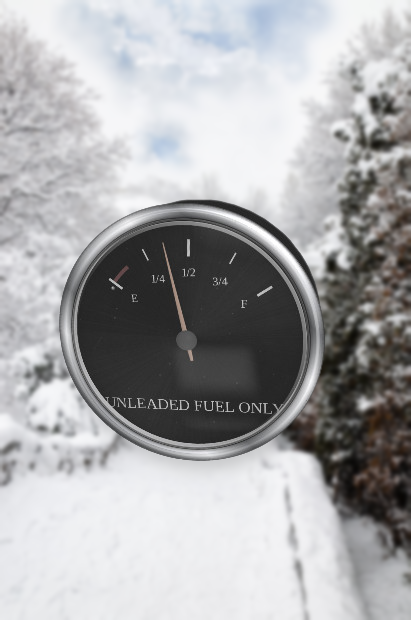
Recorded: value=0.375
